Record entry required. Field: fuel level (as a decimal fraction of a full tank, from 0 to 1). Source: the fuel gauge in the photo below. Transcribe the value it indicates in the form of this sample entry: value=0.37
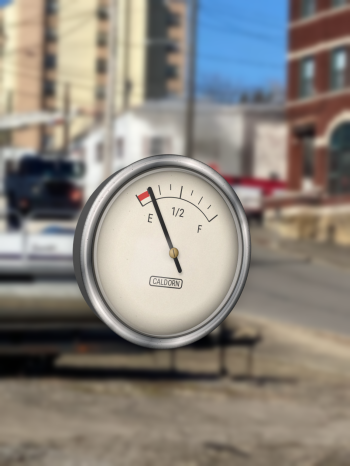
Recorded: value=0.125
